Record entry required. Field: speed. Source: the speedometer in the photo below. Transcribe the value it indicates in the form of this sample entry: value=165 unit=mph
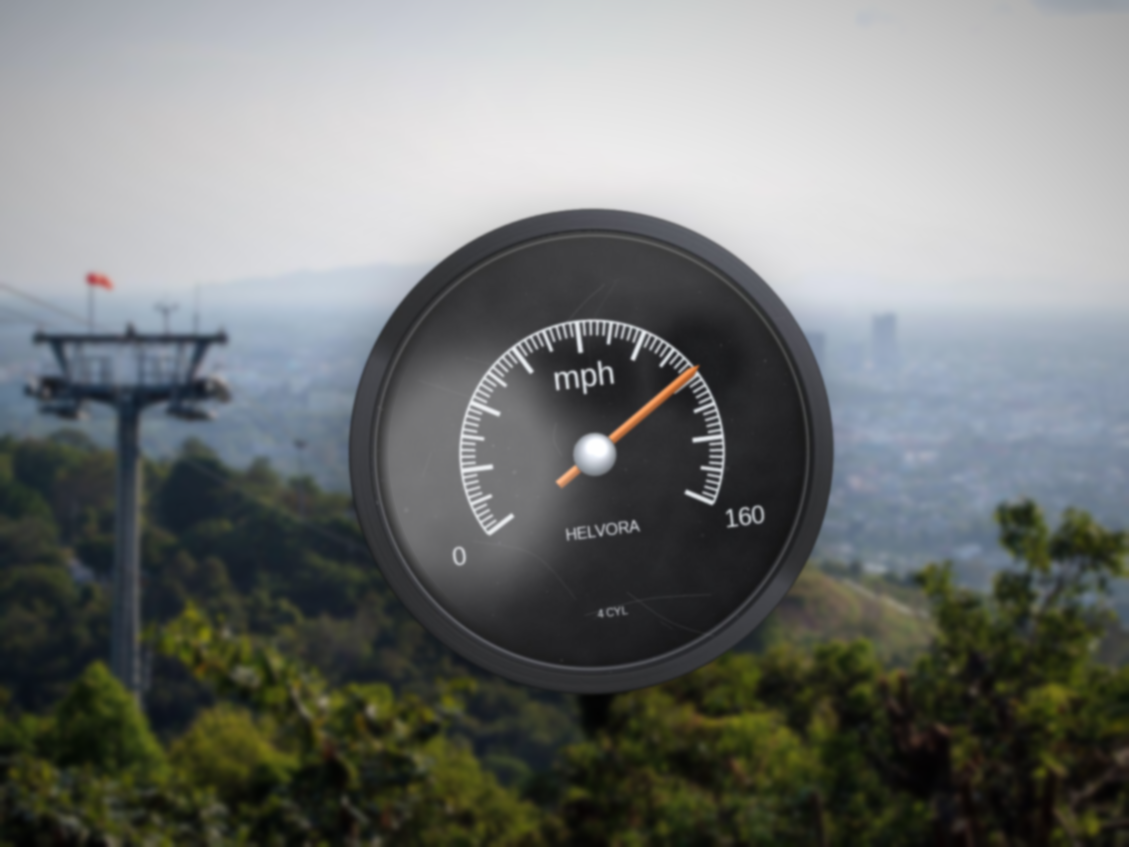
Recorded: value=118 unit=mph
